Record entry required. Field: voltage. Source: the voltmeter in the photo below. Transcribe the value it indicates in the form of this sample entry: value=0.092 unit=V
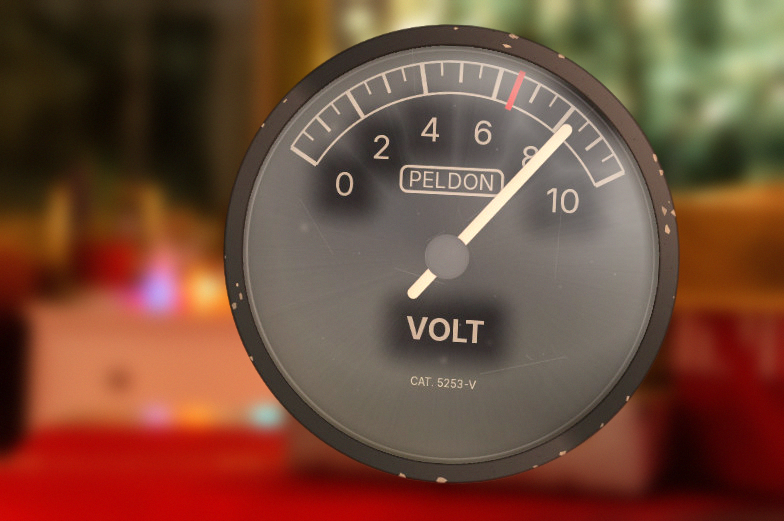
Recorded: value=8.25 unit=V
